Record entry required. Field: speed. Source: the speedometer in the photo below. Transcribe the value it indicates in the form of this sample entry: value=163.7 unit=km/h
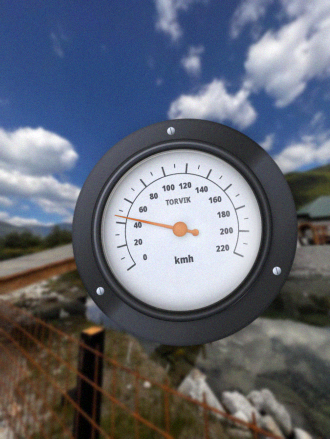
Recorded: value=45 unit=km/h
